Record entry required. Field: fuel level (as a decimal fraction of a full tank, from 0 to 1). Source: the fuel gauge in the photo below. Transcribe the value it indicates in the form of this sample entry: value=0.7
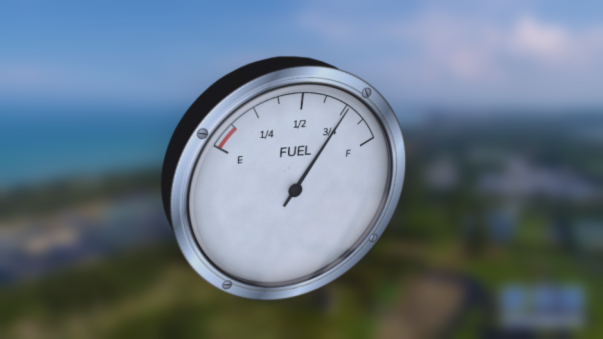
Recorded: value=0.75
